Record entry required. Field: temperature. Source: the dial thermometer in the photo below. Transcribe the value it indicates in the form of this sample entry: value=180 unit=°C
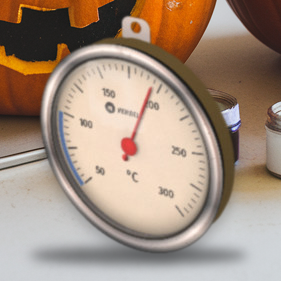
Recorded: value=195 unit=°C
